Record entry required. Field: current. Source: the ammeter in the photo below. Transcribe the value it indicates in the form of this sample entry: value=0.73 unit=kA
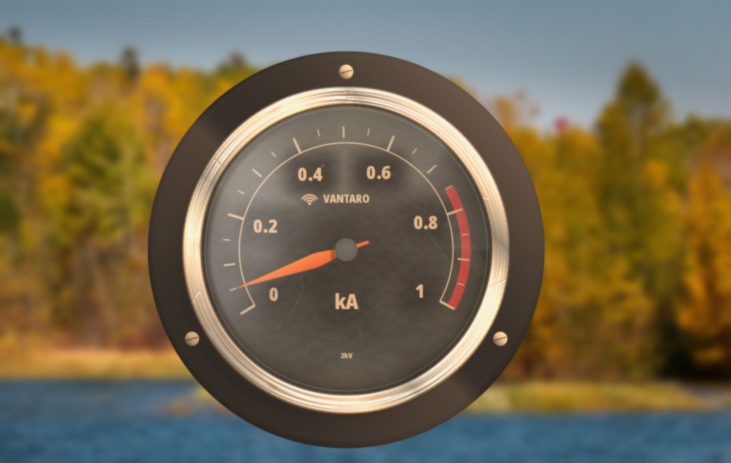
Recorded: value=0.05 unit=kA
